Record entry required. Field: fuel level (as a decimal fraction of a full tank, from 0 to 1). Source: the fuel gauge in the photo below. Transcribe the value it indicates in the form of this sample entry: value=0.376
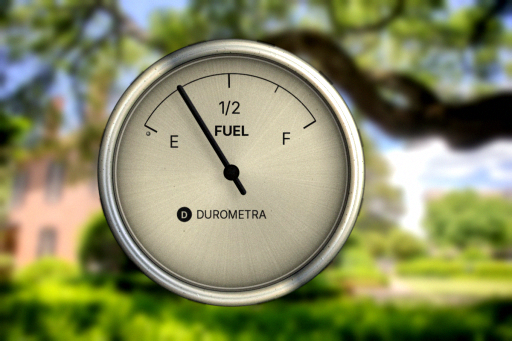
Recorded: value=0.25
